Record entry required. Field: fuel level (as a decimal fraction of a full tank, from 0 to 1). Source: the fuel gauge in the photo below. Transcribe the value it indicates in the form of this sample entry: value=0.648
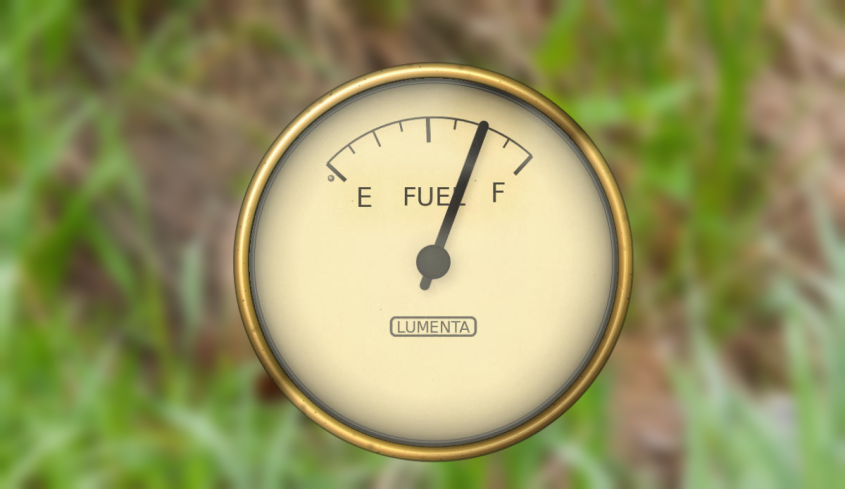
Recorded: value=0.75
